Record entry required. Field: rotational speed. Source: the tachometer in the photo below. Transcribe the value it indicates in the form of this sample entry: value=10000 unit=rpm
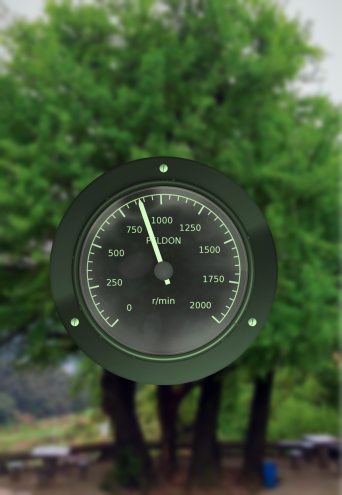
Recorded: value=875 unit=rpm
